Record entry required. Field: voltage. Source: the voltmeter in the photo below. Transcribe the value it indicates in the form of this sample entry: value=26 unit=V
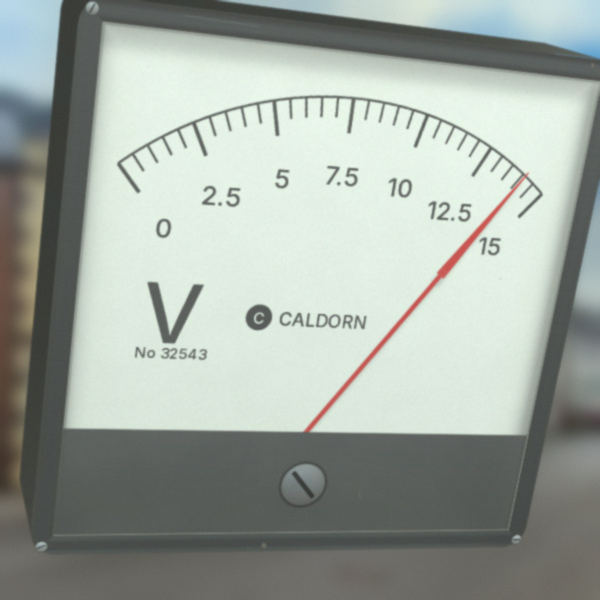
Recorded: value=14 unit=V
